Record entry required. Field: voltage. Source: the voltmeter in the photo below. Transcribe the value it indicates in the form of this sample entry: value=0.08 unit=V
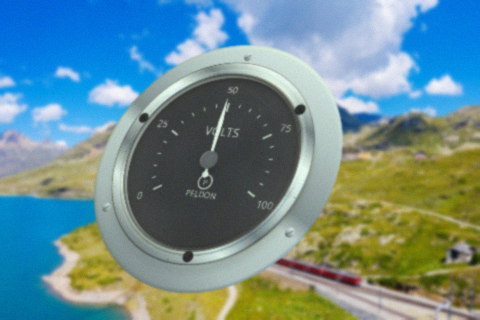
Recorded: value=50 unit=V
